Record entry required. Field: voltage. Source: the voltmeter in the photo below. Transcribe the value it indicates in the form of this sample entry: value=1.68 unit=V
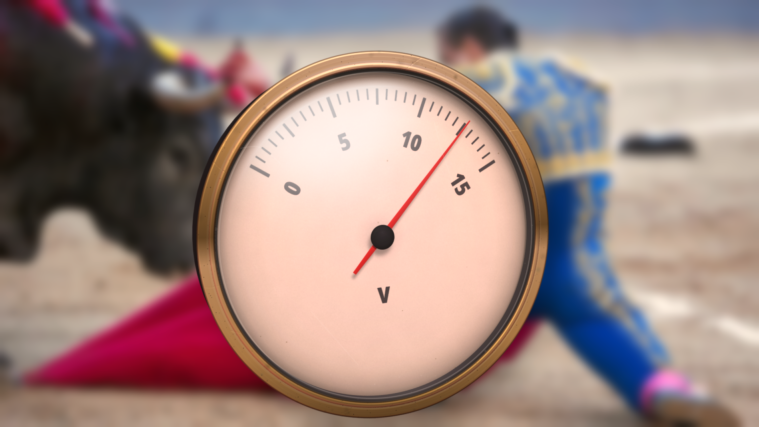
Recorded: value=12.5 unit=V
